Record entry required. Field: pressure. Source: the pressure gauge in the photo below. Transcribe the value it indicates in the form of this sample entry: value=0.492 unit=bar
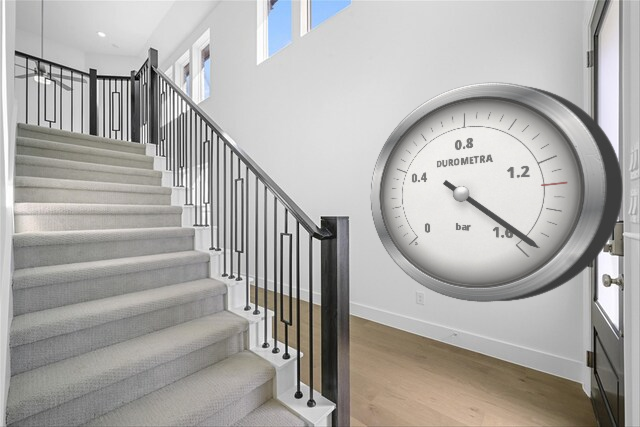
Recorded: value=1.55 unit=bar
